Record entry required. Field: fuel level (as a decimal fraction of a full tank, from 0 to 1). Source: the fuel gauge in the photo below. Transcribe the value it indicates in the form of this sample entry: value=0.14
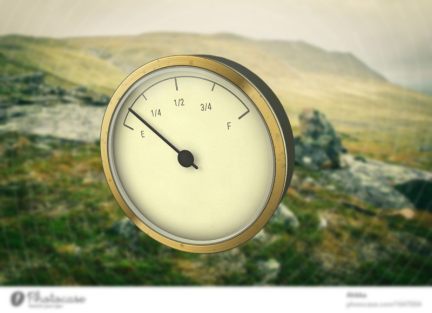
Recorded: value=0.125
